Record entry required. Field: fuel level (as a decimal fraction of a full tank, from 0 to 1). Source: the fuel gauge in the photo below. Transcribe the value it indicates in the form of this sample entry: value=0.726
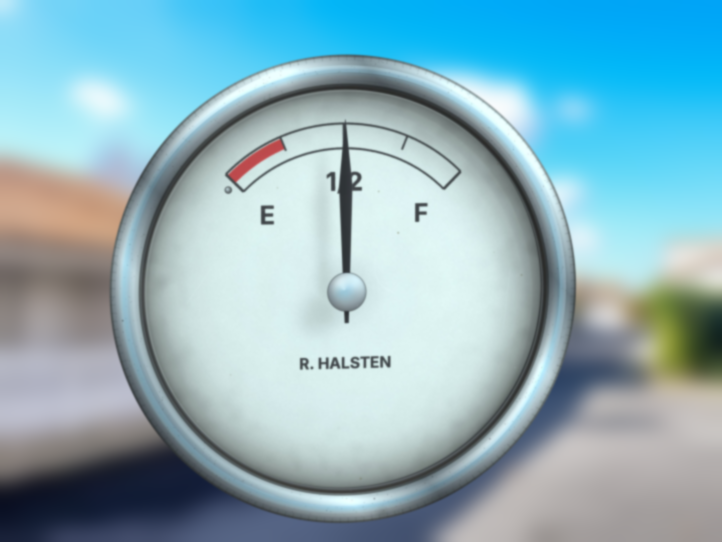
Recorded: value=0.5
